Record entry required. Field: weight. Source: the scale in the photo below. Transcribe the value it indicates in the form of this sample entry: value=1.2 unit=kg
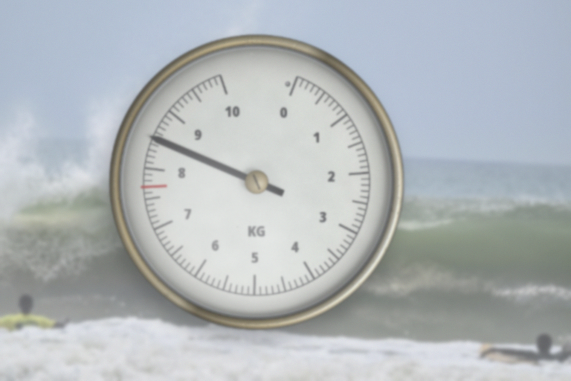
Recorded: value=8.5 unit=kg
